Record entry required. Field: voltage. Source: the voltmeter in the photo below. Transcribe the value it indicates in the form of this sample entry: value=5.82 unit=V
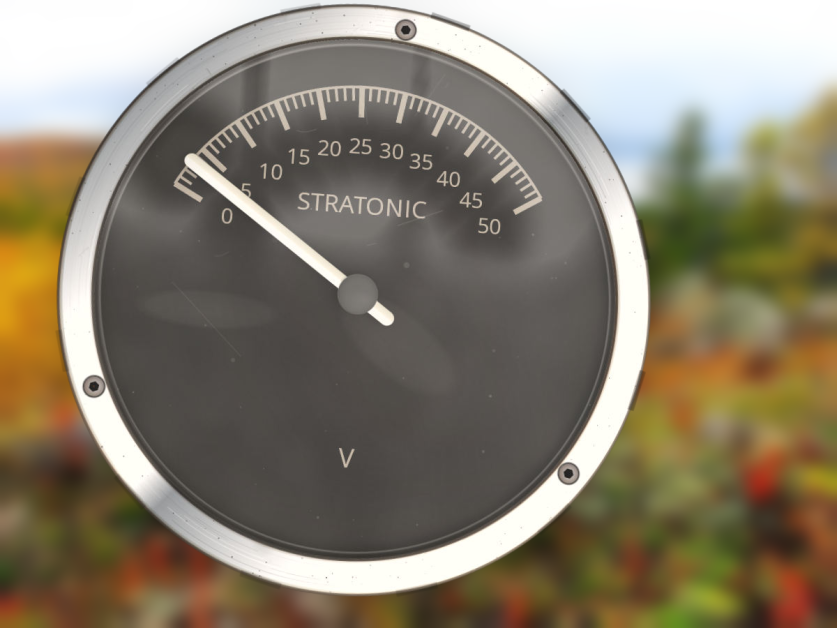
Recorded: value=3 unit=V
